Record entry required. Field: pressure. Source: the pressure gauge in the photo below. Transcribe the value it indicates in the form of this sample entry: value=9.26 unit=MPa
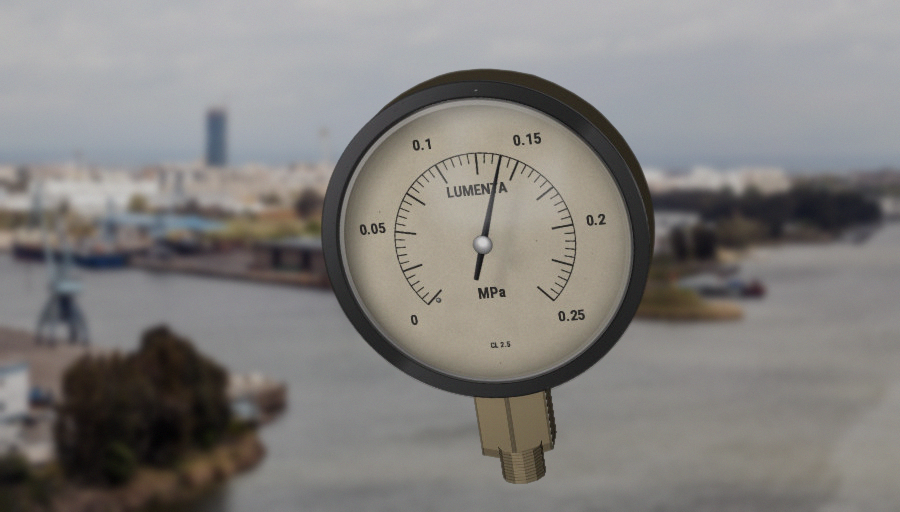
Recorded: value=0.14 unit=MPa
